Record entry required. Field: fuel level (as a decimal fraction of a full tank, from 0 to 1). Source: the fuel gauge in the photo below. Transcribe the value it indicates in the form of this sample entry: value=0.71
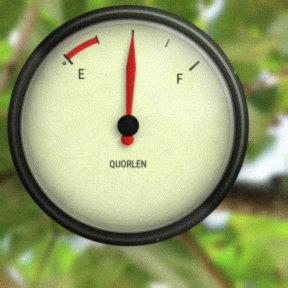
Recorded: value=0.5
